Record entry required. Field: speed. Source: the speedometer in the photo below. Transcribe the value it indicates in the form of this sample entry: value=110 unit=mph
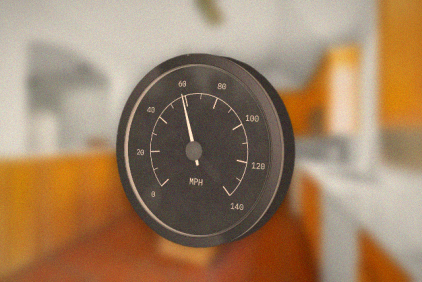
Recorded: value=60 unit=mph
